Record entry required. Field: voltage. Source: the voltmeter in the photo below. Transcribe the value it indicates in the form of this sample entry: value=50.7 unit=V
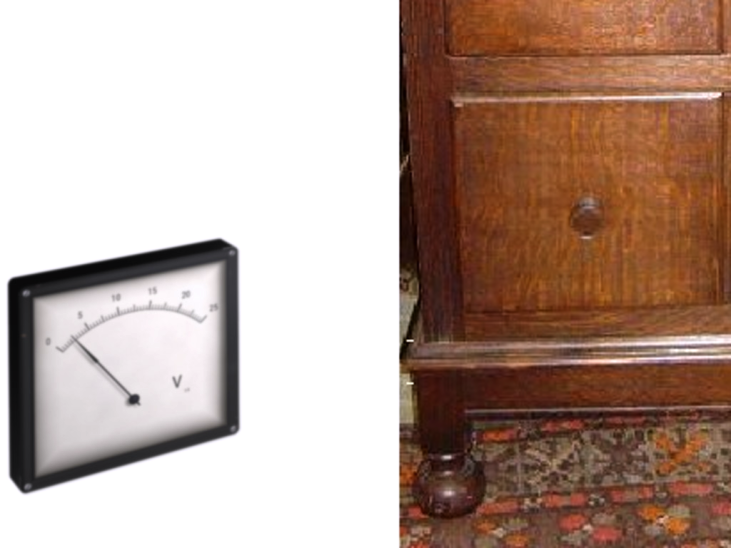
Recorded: value=2.5 unit=V
